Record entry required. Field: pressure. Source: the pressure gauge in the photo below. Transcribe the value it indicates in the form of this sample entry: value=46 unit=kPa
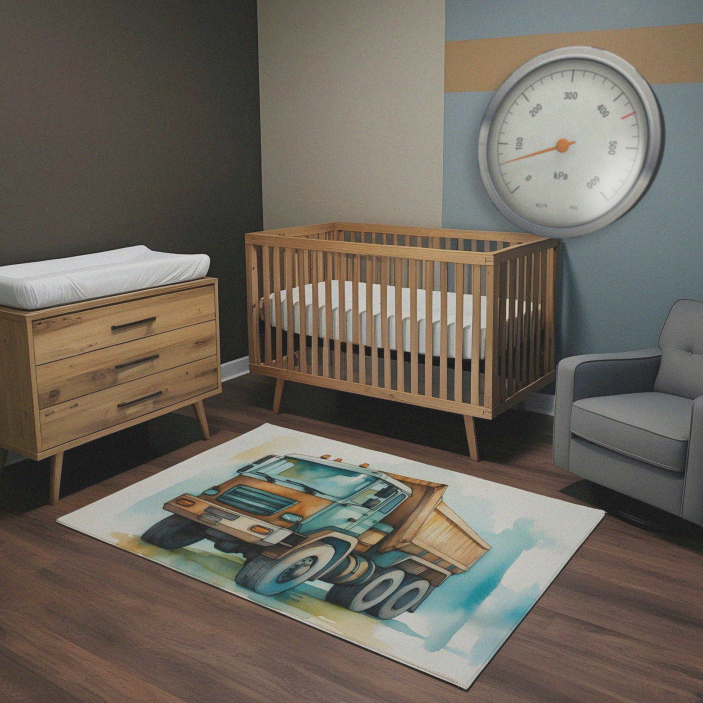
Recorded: value=60 unit=kPa
